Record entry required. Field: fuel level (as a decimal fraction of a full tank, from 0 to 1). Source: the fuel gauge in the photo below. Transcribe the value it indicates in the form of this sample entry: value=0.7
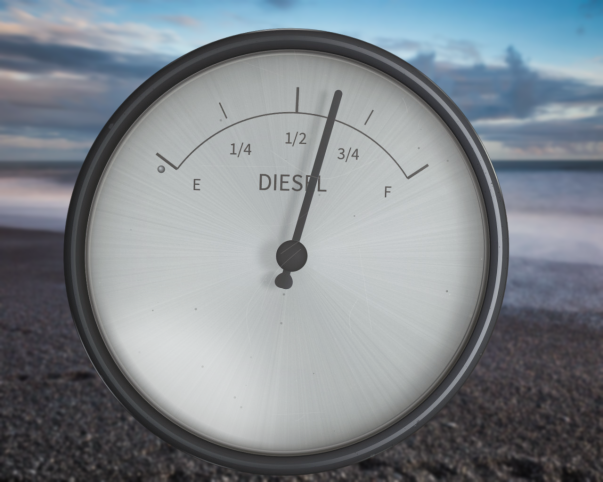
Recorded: value=0.625
